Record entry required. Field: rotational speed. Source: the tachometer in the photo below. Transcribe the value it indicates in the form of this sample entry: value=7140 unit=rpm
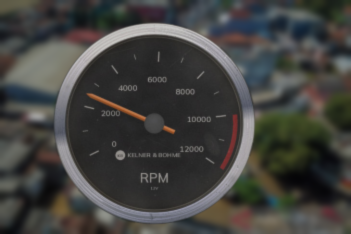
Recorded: value=2500 unit=rpm
